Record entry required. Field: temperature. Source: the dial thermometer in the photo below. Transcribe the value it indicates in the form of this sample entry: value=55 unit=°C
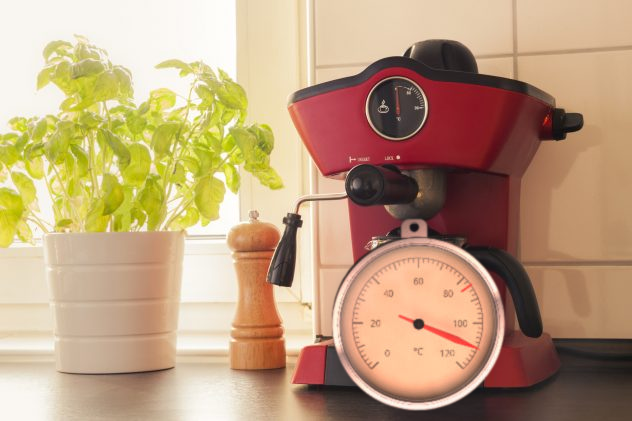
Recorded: value=110 unit=°C
